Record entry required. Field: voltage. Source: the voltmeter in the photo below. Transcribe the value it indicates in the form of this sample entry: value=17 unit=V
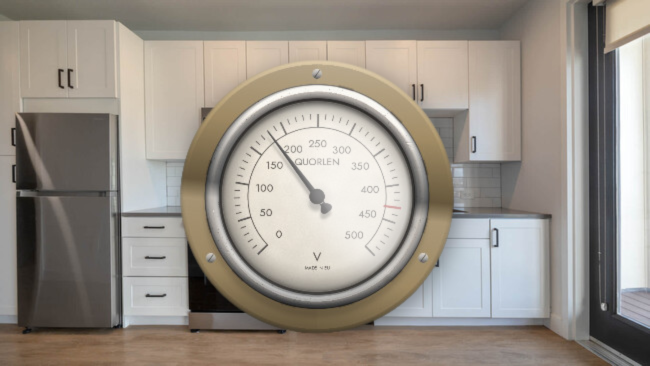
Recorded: value=180 unit=V
